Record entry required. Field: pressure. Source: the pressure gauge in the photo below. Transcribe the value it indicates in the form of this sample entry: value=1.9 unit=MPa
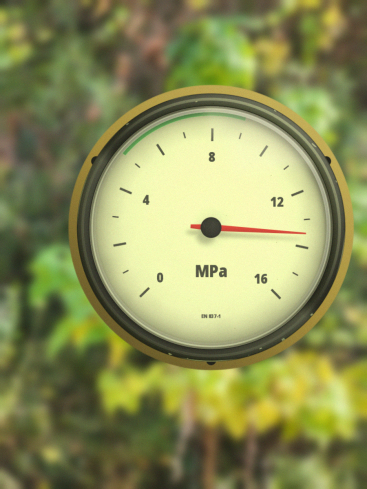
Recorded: value=13.5 unit=MPa
